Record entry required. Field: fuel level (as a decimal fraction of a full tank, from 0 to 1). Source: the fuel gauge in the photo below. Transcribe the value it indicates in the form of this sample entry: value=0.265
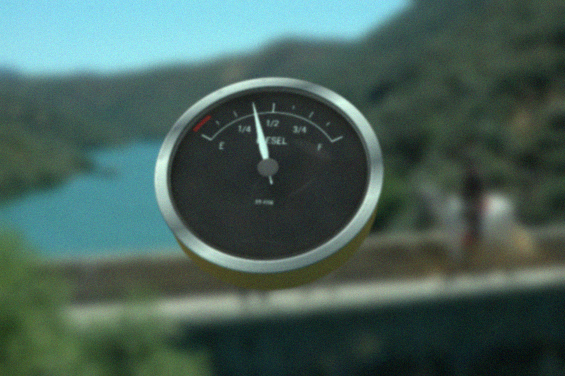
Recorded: value=0.375
